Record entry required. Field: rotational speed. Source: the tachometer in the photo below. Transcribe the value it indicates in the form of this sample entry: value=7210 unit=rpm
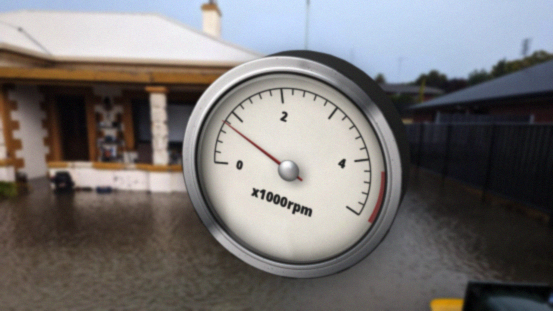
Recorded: value=800 unit=rpm
